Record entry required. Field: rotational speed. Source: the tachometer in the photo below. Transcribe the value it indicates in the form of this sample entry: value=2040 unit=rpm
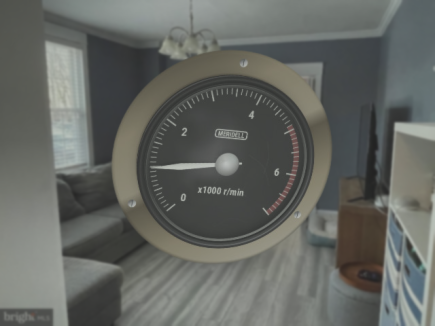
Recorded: value=1000 unit=rpm
